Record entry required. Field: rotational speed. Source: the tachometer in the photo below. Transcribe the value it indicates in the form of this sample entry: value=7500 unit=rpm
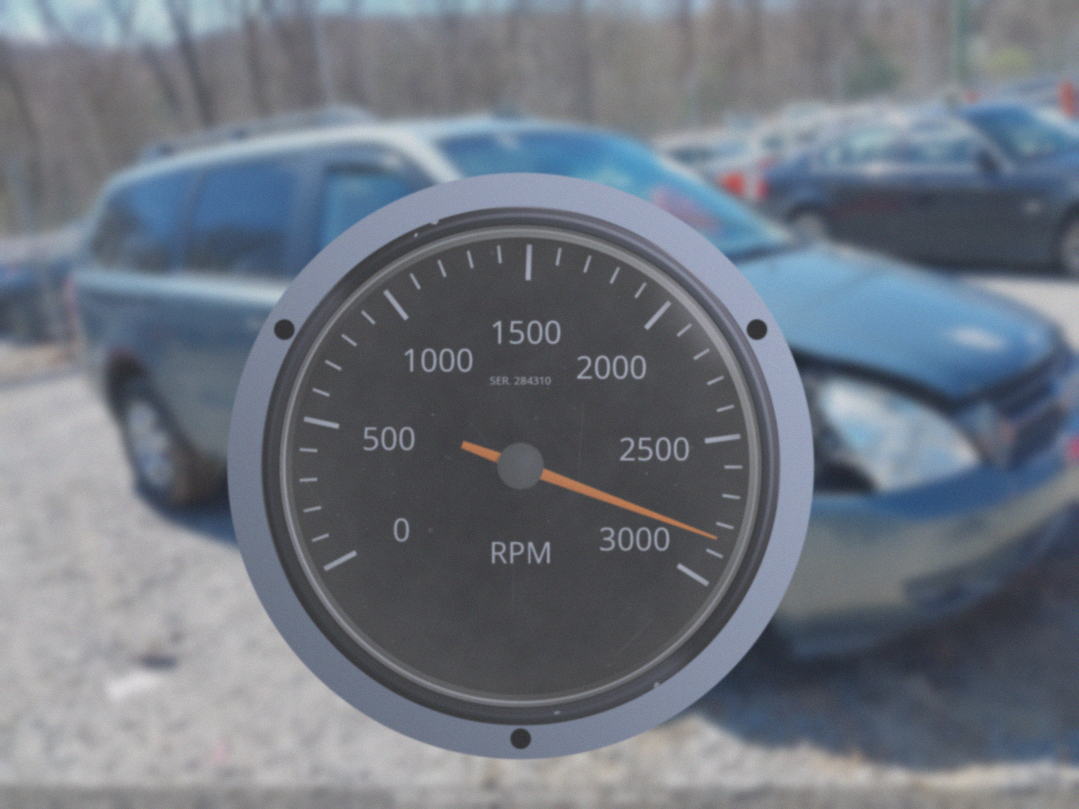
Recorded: value=2850 unit=rpm
